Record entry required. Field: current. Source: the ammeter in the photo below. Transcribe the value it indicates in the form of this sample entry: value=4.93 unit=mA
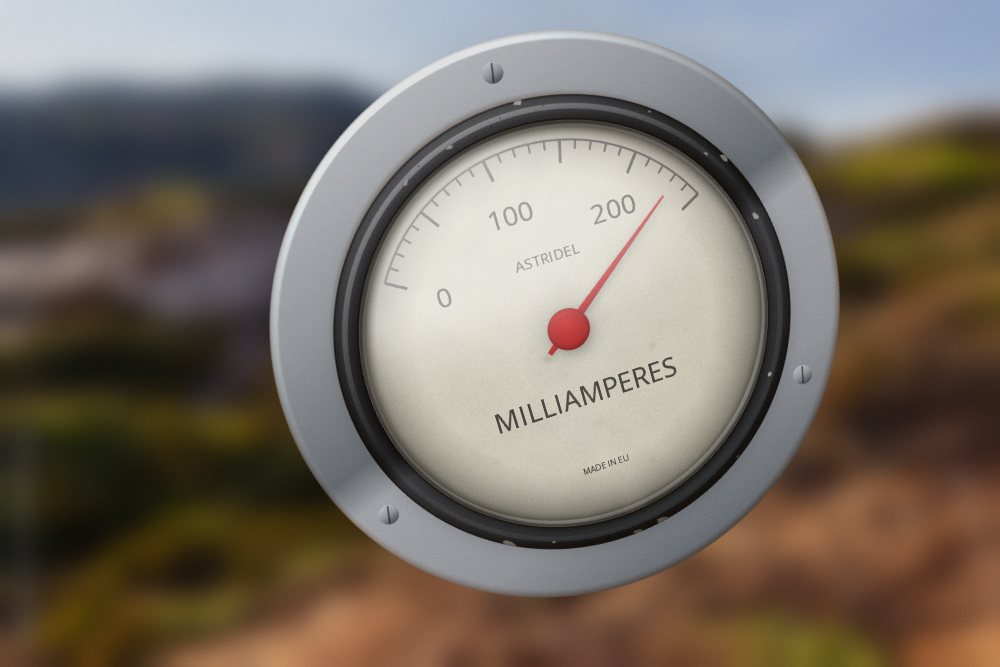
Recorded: value=230 unit=mA
